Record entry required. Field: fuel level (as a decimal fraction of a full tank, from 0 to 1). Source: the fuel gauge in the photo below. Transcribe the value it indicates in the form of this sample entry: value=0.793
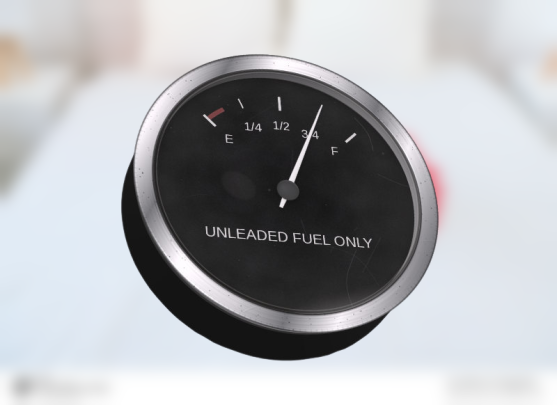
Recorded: value=0.75
